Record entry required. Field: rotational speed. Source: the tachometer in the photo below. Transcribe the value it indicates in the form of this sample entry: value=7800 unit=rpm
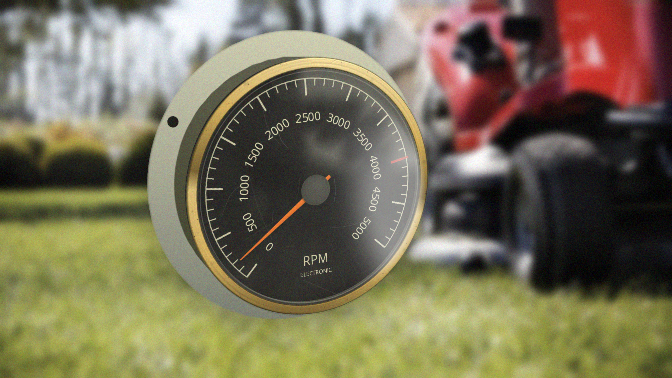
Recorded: value=200 unit=rpm
